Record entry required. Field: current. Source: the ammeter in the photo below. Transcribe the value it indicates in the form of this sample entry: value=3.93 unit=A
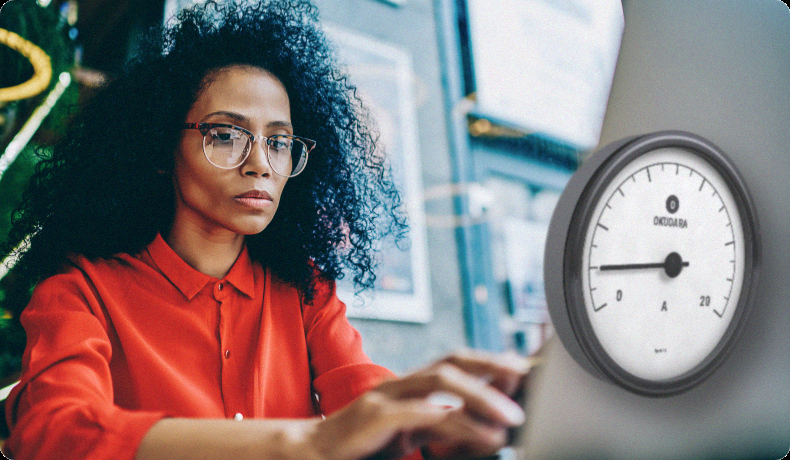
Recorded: value=2 unit=A
